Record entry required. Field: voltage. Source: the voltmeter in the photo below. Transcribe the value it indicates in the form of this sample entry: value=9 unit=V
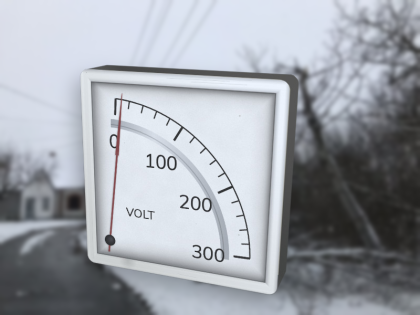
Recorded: value=10 unit=V
